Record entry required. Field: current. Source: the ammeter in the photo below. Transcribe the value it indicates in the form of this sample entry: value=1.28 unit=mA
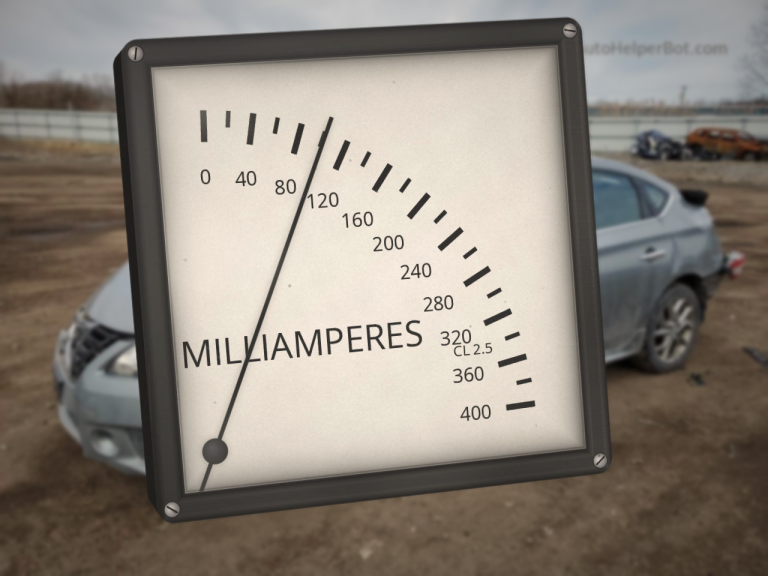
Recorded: value=100 unit=mA
